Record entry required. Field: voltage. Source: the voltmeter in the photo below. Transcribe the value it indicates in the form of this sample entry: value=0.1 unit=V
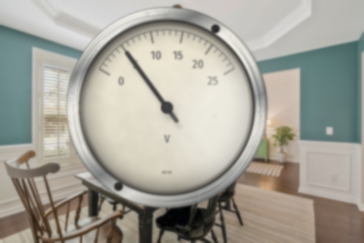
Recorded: value=5 unit=V
